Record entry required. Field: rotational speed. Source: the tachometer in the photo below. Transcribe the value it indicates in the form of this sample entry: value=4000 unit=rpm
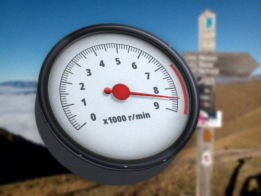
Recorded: value=8500 unit=rpm
